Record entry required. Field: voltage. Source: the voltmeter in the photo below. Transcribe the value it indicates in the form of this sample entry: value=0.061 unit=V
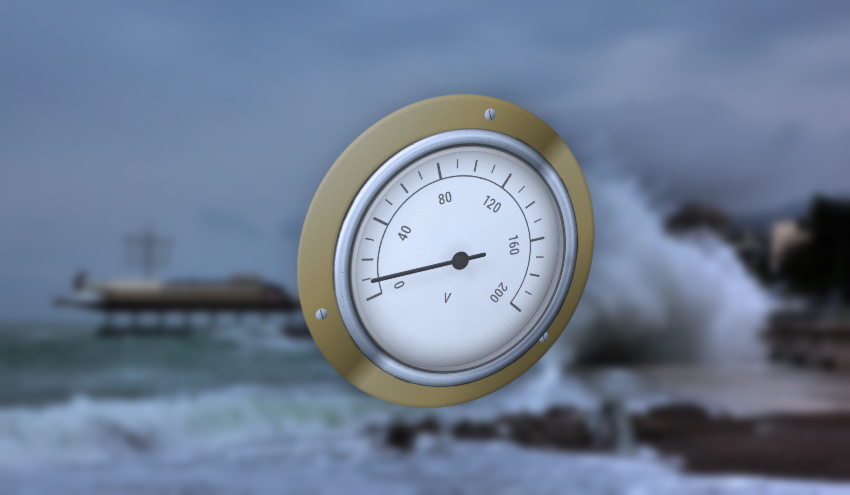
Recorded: value=10 unit=V
